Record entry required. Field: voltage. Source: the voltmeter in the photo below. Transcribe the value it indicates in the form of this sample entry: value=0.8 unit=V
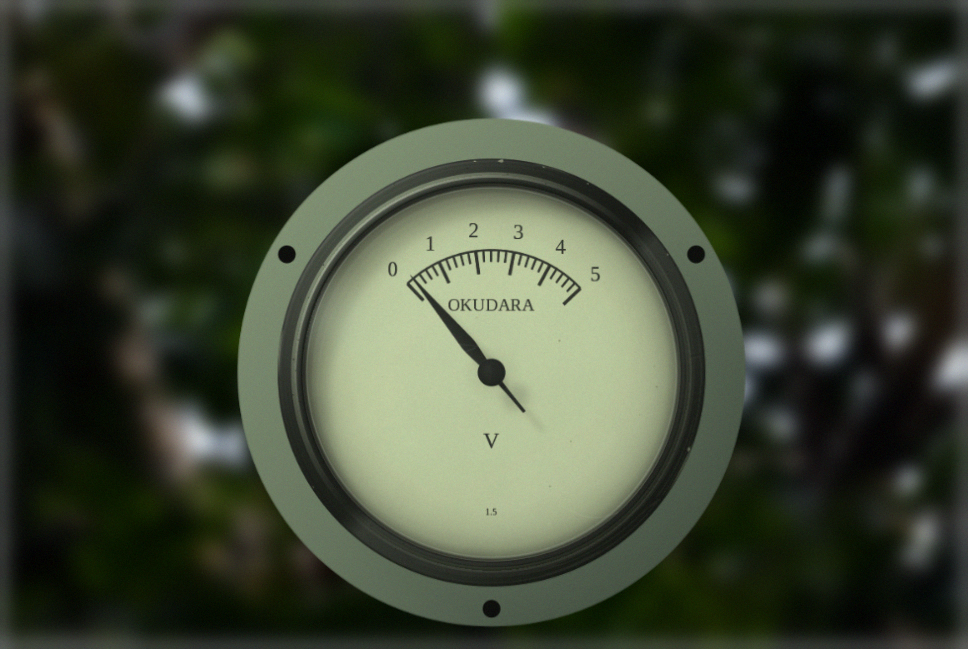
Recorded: value=0.2 unit=V
